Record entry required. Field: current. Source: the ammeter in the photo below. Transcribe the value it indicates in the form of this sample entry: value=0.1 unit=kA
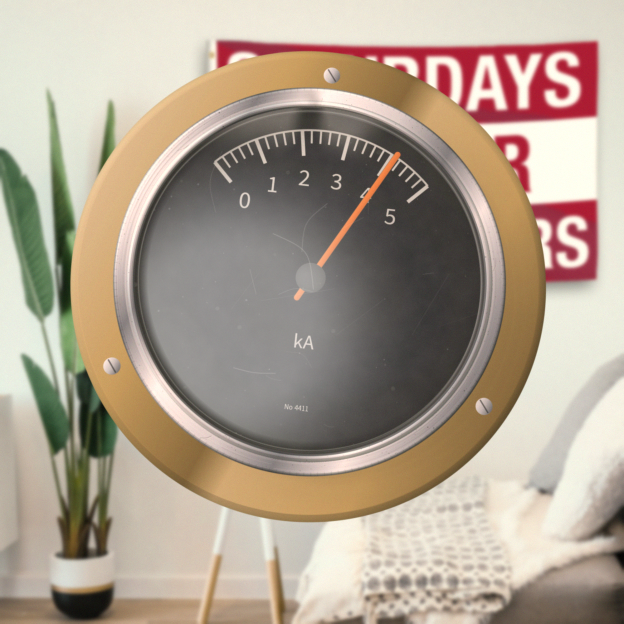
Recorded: value=4.1 unit=kA
